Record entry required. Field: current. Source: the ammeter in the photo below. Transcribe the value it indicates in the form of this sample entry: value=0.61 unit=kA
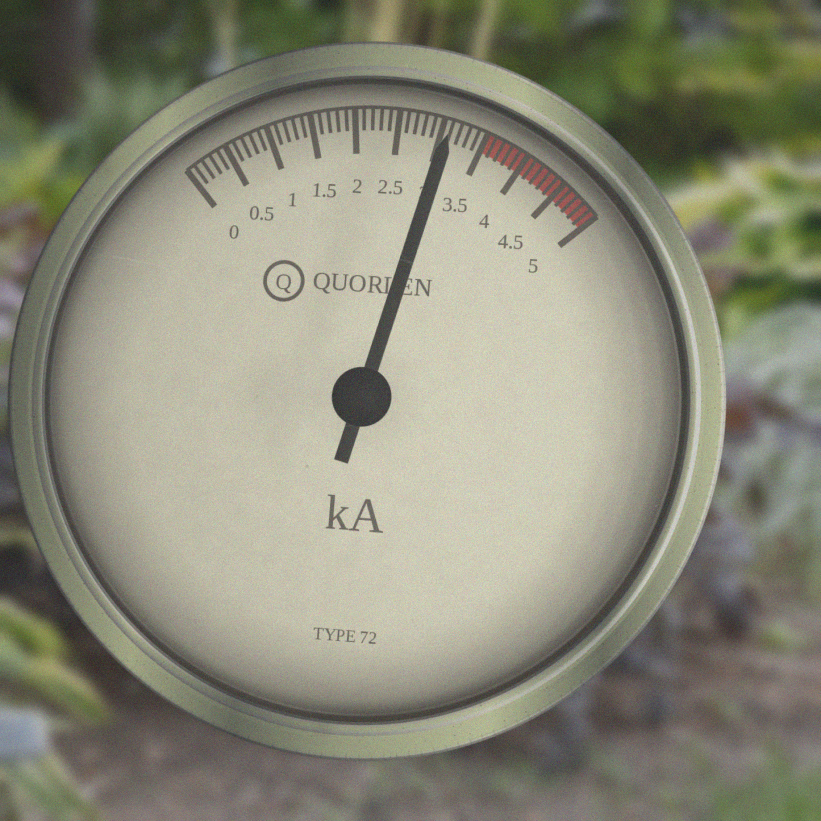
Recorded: value=3.1 unit=kA
